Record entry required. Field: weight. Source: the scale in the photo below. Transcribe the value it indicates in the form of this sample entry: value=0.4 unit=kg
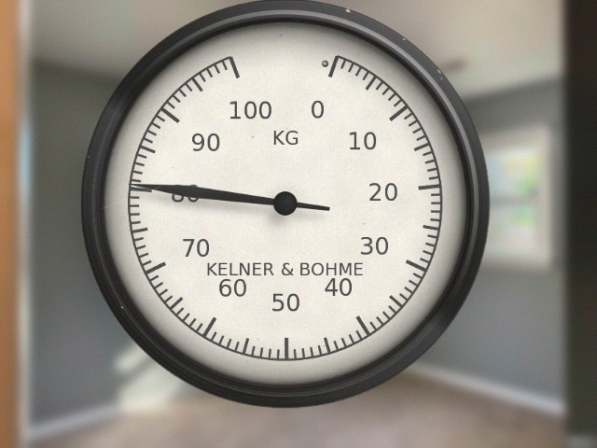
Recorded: value=80.5 unit=kg
